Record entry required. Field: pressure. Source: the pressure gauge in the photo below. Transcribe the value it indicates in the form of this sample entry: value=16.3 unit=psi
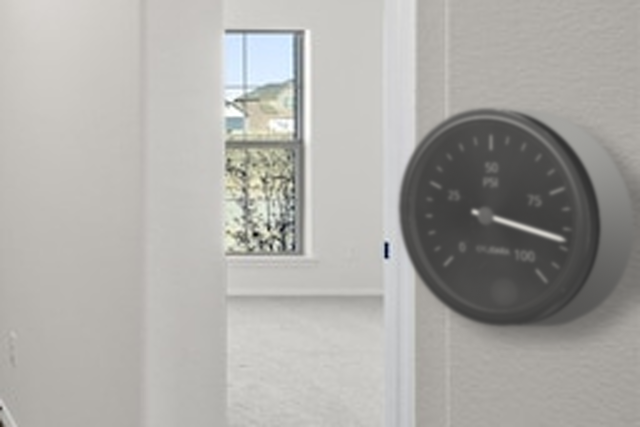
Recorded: value=87.5 unit=psi
